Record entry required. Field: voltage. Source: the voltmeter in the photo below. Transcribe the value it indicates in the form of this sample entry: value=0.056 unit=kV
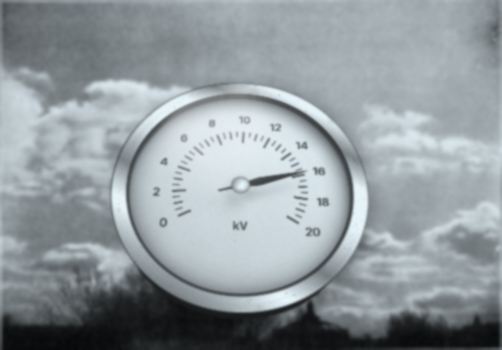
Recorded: value=16 unit=kV
